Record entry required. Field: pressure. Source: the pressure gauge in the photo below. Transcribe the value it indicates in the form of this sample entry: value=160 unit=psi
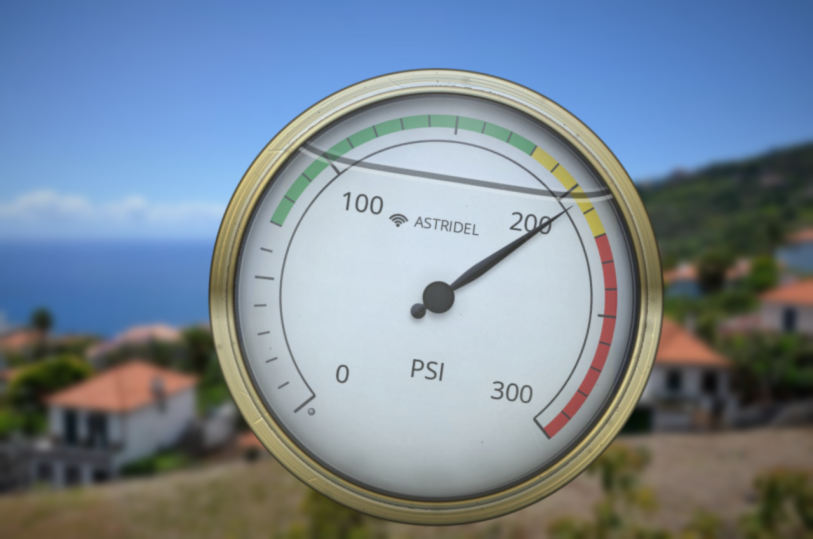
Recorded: value=205 unit=psi
